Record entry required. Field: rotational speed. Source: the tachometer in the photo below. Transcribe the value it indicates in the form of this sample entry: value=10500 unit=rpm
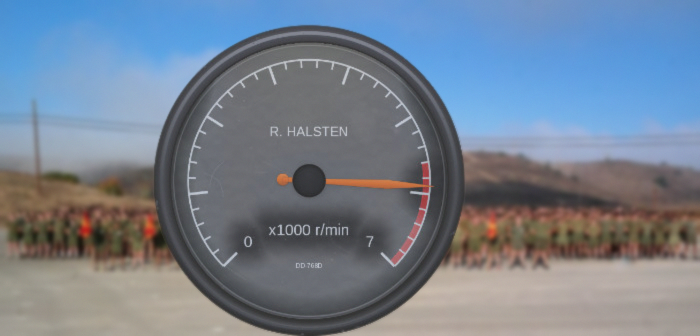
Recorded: value=5900 unit=rpm
